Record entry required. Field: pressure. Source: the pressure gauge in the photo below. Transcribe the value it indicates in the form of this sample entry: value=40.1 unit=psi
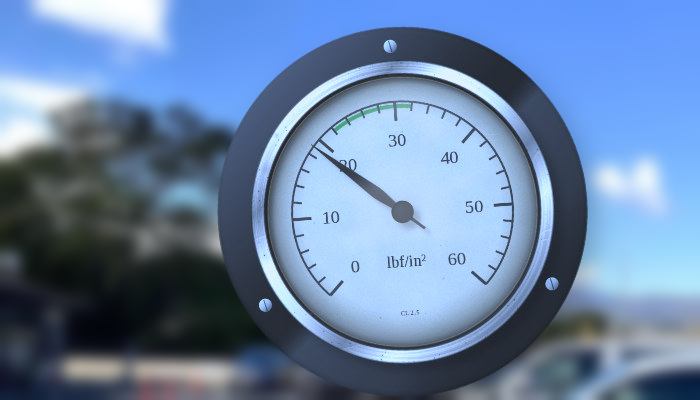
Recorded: value=19 unit=psi
